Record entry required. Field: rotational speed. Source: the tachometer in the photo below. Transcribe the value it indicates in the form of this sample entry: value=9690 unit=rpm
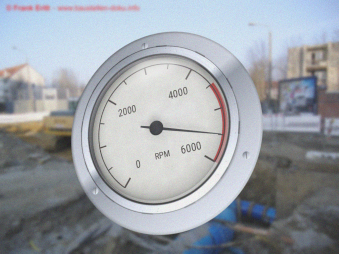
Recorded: value=5500 unit=rpm
